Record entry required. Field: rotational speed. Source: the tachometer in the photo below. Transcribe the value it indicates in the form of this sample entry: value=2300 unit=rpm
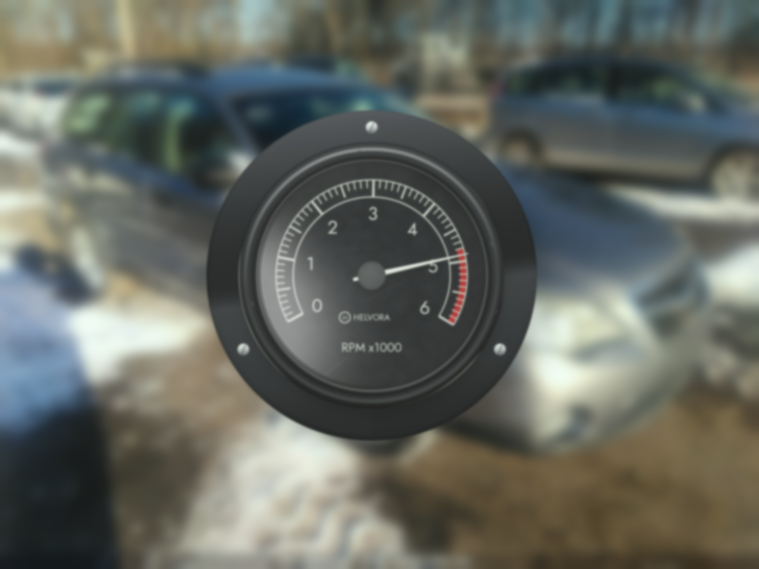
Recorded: value=4900 unit=rpm
